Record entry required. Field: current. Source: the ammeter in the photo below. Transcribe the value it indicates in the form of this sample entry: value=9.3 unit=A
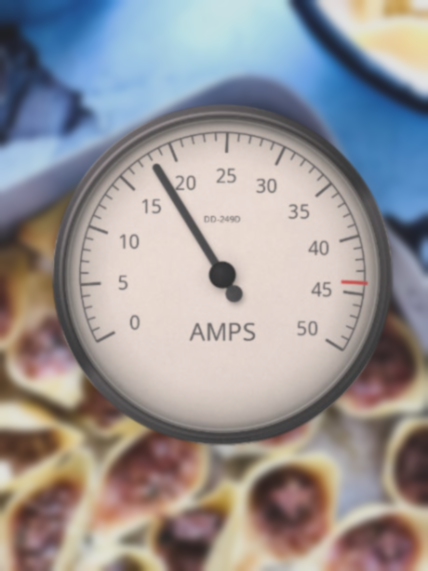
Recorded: value=18 unit=A
